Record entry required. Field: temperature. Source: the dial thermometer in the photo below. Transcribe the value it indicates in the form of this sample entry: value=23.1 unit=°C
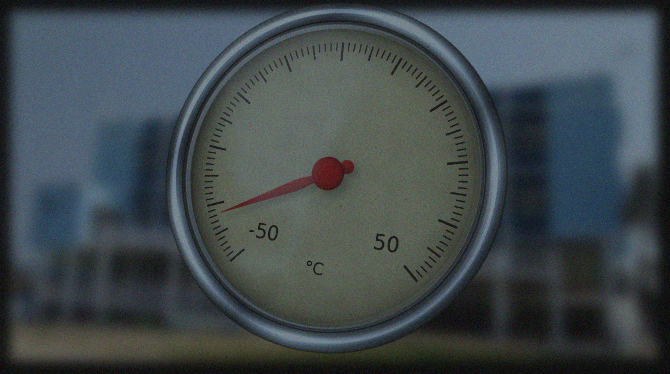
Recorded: value=-42 unit=°C
